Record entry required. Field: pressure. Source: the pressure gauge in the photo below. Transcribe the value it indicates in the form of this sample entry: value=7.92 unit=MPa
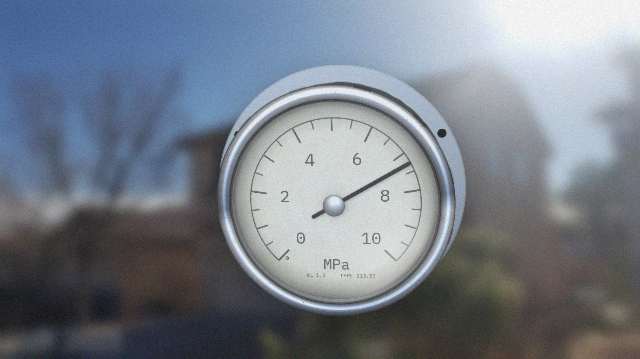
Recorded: value=7.25 unit=MPa
